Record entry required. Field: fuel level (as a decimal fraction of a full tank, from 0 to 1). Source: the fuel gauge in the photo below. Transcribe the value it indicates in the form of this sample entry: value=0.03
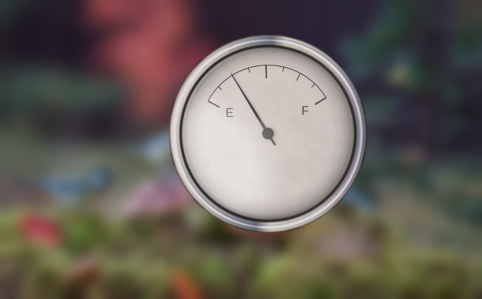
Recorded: value=0.25
